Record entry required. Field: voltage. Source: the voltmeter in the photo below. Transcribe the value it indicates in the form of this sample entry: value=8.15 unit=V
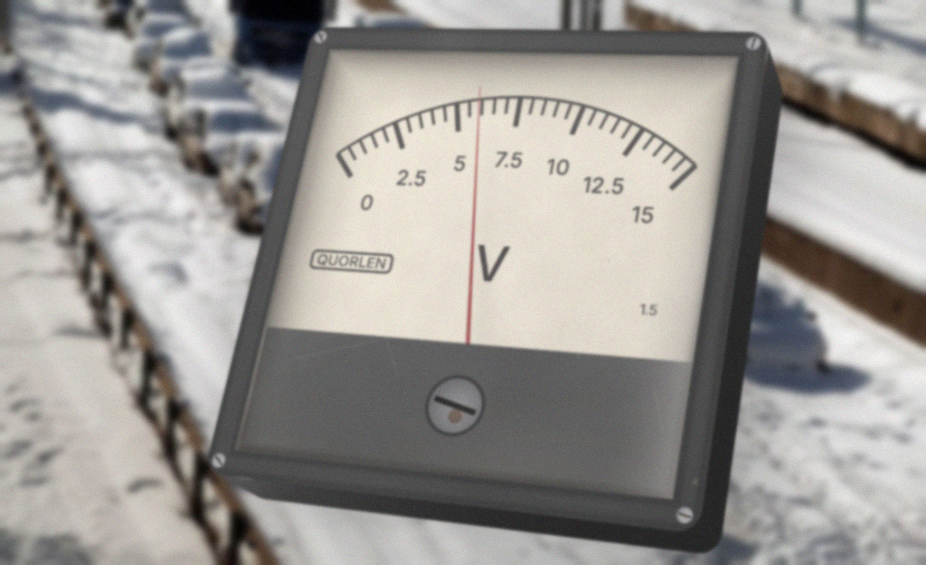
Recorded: value=6 unit=V
